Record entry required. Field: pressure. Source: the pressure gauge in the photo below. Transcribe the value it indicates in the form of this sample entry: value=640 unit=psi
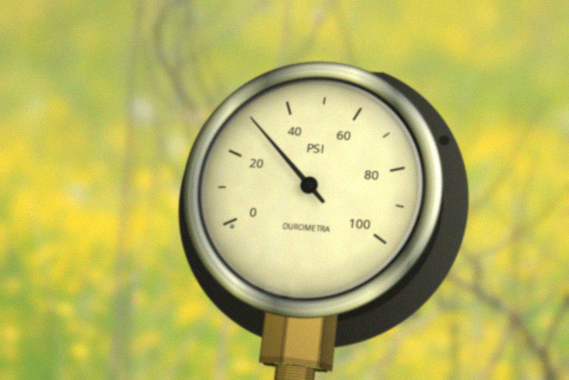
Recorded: value=30 unit=psi
